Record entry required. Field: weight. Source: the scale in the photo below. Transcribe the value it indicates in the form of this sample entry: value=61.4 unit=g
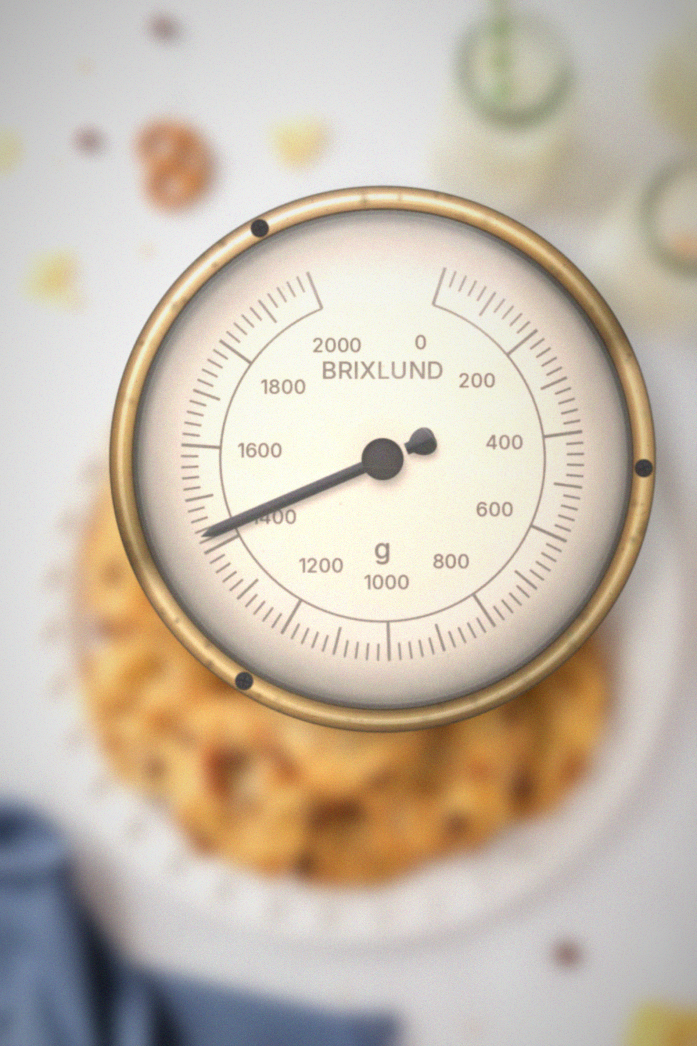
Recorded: value=1430 unit=g
